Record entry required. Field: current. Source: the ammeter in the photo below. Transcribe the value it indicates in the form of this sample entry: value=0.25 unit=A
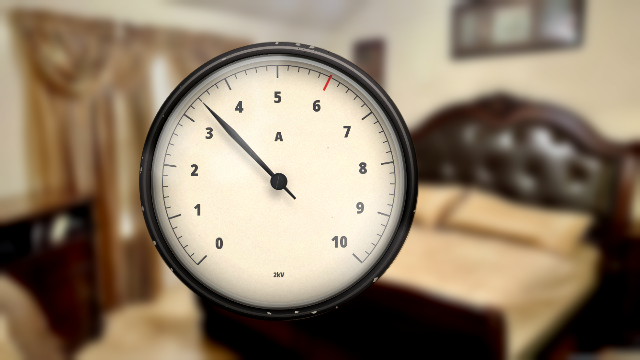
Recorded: value=3.4 unit=A
